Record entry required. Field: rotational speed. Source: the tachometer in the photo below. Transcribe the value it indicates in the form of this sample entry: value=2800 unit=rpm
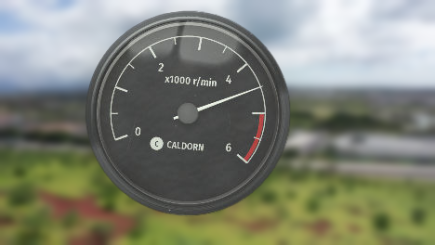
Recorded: value=4500 unit=rpm
